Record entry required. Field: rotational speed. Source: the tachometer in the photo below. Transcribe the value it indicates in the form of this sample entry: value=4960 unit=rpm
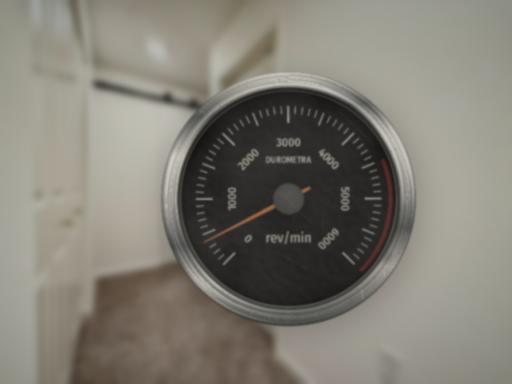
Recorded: value=400 unit=rpm
